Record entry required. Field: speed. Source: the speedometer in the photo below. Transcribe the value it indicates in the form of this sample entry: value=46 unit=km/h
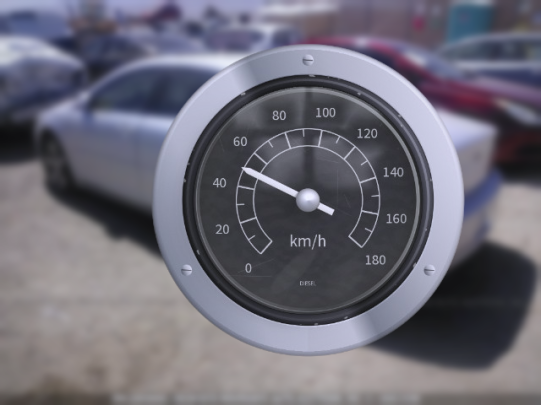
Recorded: value=50 unit=km/h
